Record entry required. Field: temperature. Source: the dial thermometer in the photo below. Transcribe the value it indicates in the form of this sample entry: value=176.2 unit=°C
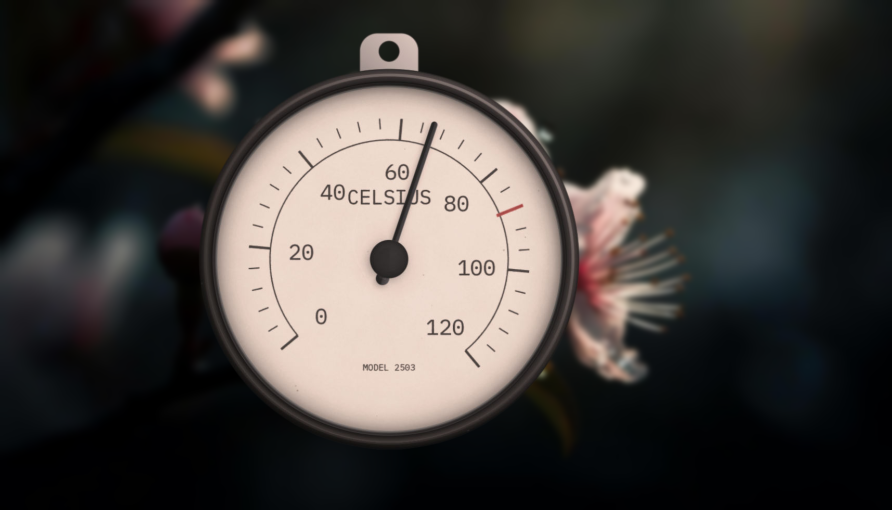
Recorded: value=66 unit=°C
